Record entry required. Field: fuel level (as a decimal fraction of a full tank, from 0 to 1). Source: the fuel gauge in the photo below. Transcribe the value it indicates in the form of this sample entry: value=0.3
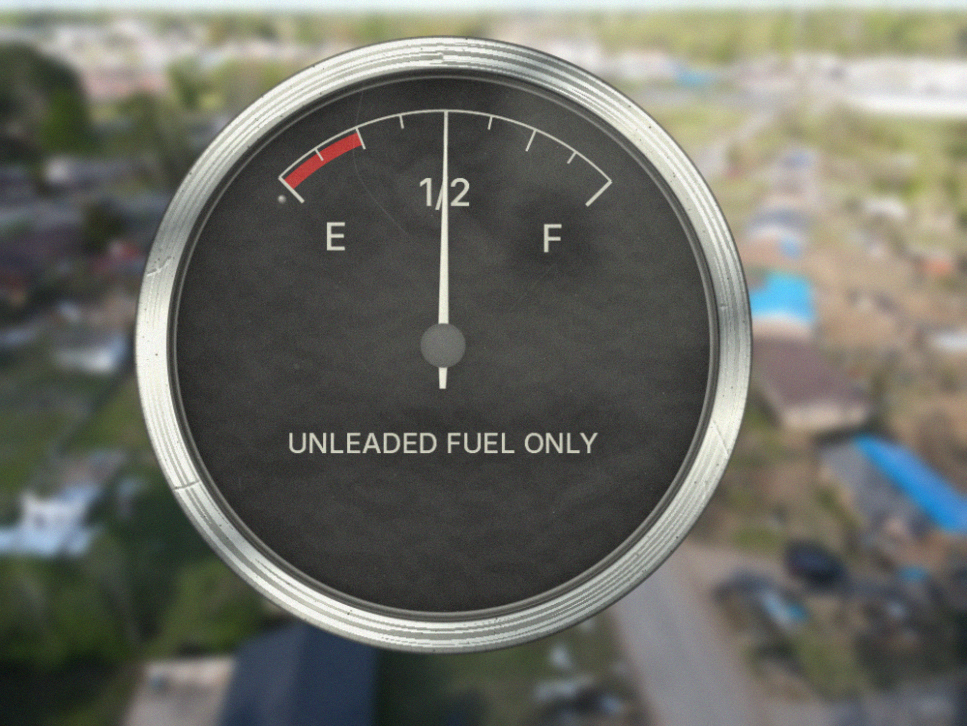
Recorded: value=0.5
